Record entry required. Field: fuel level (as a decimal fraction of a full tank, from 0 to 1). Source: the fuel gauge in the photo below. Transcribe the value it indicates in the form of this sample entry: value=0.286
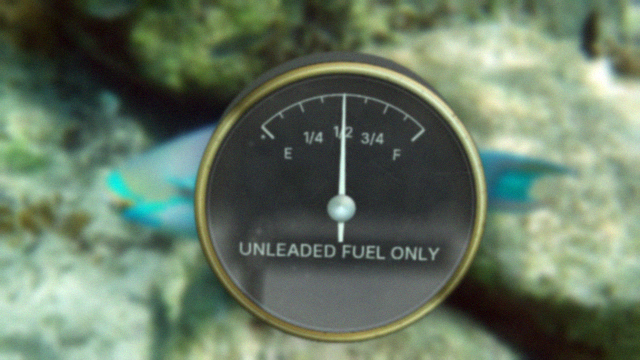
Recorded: value=0.5
